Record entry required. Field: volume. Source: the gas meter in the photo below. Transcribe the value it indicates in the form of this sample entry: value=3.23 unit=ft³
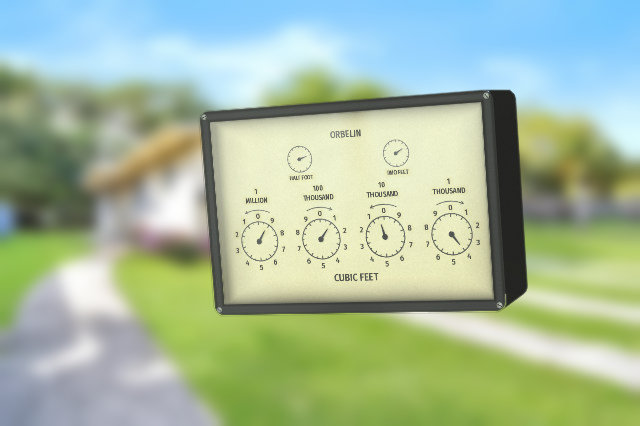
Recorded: value=910400 unit=ft³
